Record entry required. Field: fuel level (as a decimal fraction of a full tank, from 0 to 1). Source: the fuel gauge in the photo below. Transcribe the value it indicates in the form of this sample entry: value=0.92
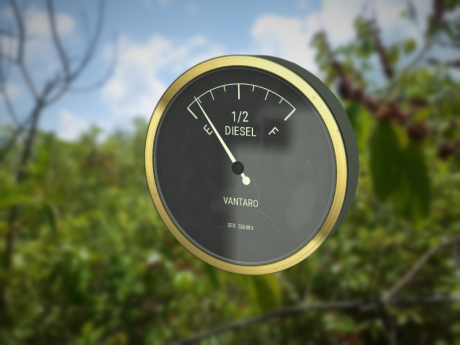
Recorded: value=0.125
